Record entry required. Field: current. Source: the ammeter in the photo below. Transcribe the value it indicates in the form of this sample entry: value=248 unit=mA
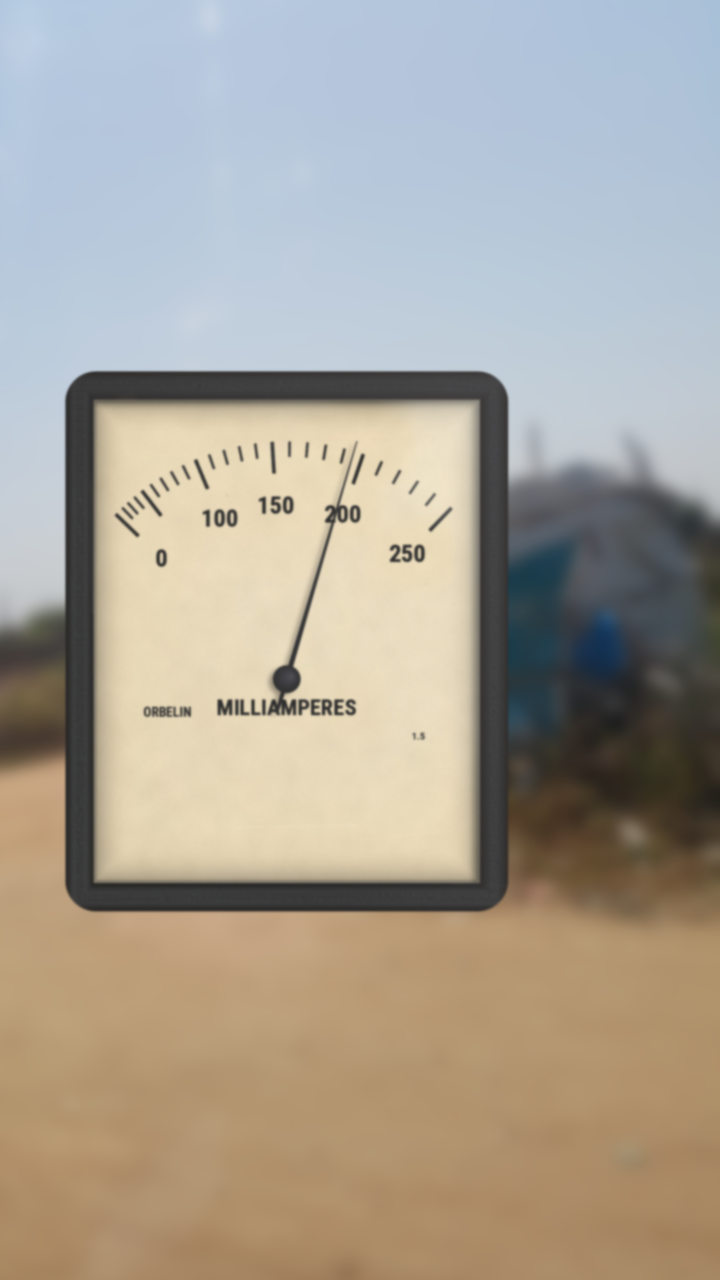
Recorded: value=195 unit=mA
